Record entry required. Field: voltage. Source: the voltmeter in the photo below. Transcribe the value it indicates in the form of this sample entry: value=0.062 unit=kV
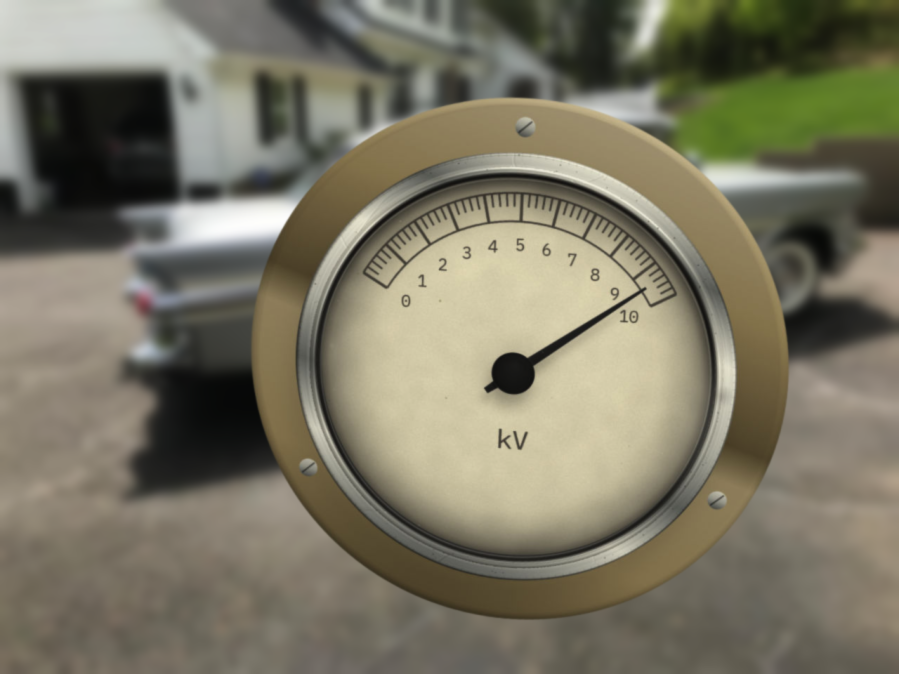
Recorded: value=9.4 unit=kV
